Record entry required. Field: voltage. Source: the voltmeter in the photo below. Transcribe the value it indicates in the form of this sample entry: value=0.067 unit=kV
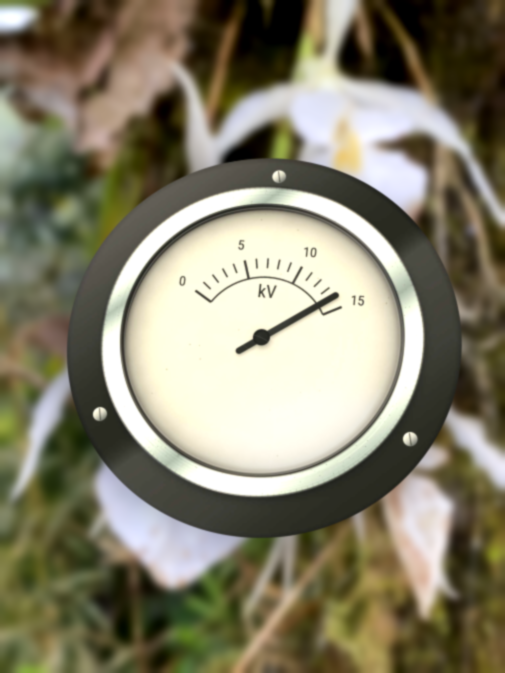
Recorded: value=14 unit=kV
